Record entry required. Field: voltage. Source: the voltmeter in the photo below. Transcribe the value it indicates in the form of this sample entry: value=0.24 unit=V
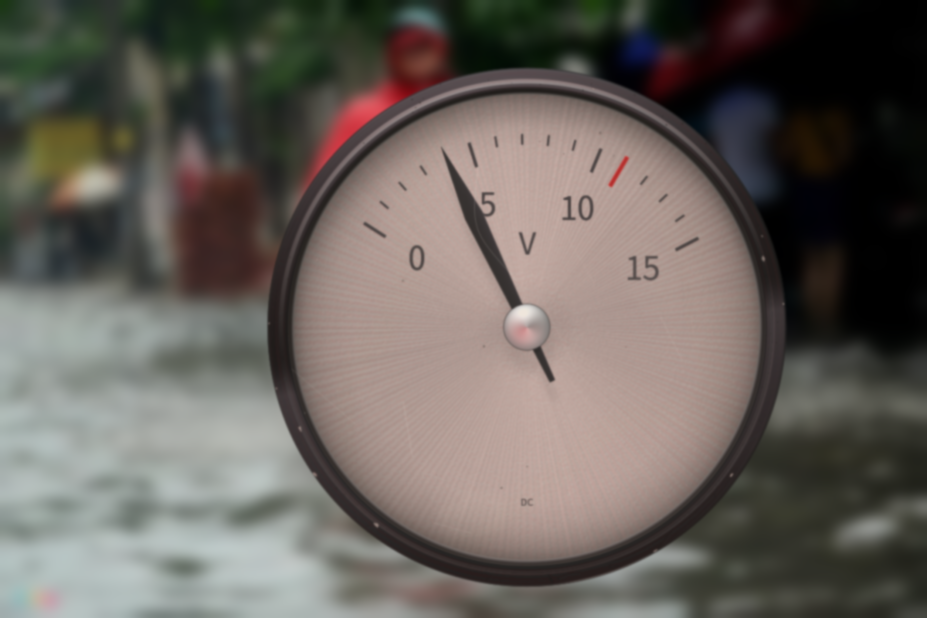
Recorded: value=4 unit=V
